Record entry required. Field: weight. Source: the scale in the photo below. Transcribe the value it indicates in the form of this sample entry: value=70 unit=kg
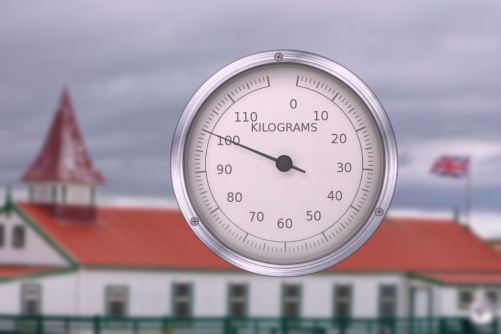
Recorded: value=100 unit=kg
